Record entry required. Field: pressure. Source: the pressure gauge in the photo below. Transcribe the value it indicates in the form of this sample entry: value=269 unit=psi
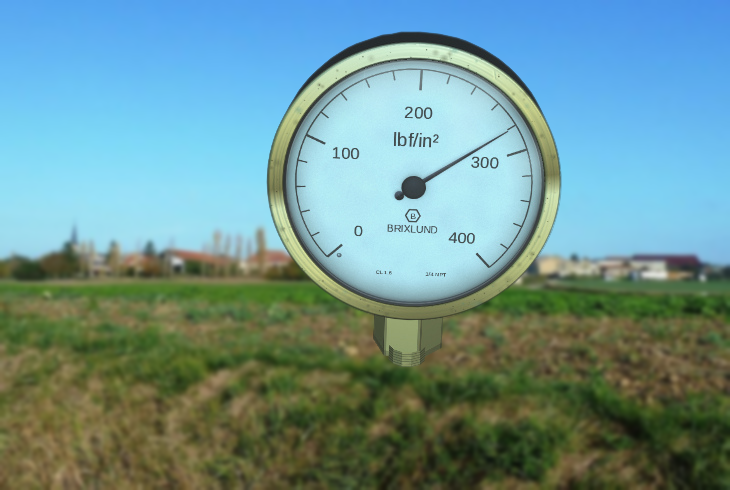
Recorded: value=280 unit=psi
